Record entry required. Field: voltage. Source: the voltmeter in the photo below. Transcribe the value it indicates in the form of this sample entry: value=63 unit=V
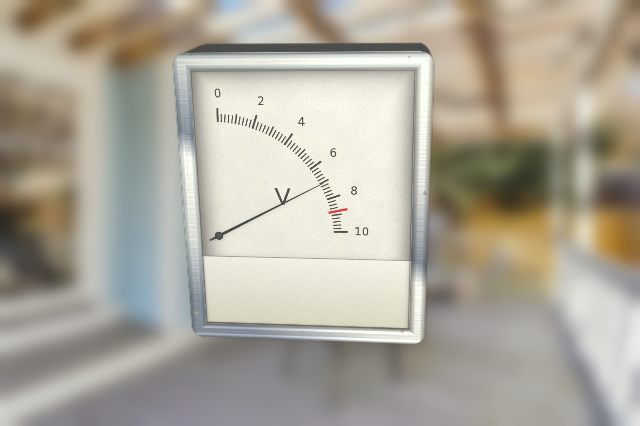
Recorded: value=7 unit=V
